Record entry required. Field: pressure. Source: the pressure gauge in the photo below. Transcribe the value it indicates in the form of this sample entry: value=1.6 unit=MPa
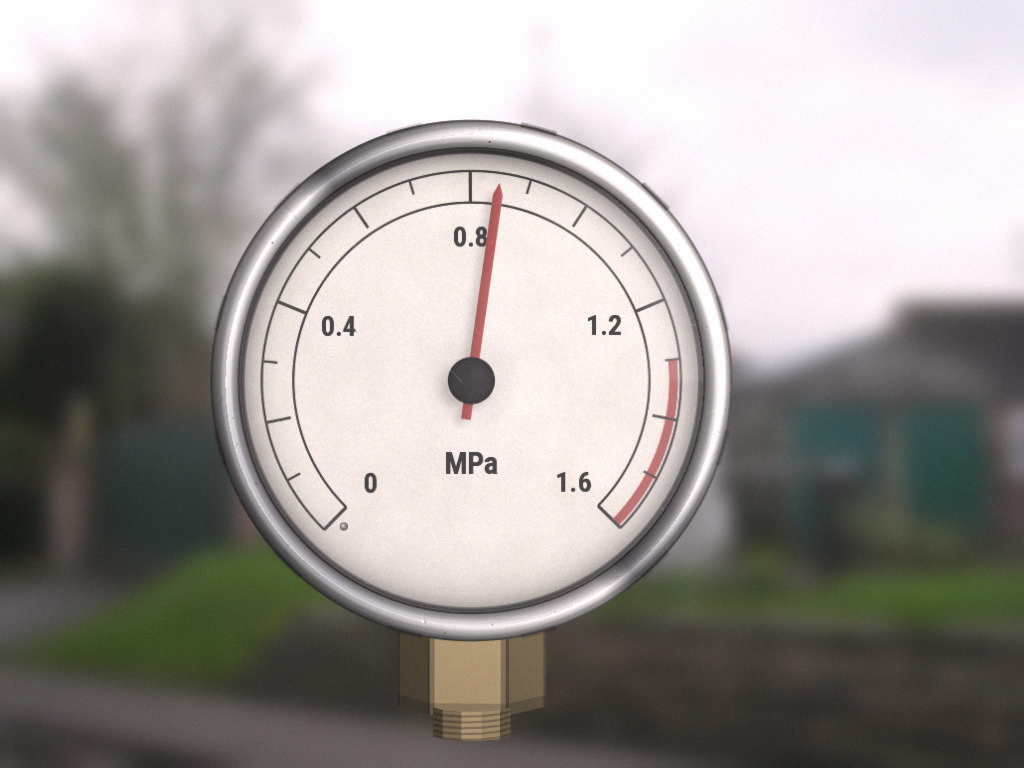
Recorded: value=0.85 unit=MPa
